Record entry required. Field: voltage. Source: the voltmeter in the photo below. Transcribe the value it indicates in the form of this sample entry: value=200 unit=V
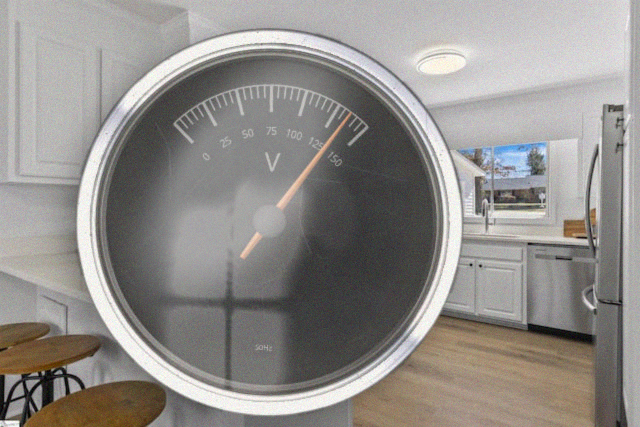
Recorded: value=135 unit=V
